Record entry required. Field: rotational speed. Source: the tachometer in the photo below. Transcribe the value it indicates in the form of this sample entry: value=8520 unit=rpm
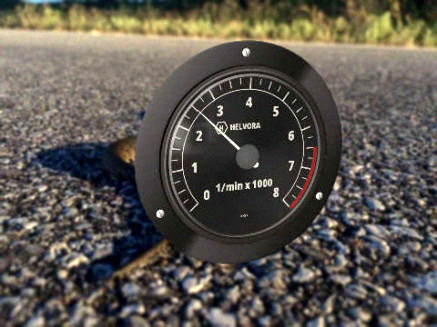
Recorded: value=2500 unit=rpm
